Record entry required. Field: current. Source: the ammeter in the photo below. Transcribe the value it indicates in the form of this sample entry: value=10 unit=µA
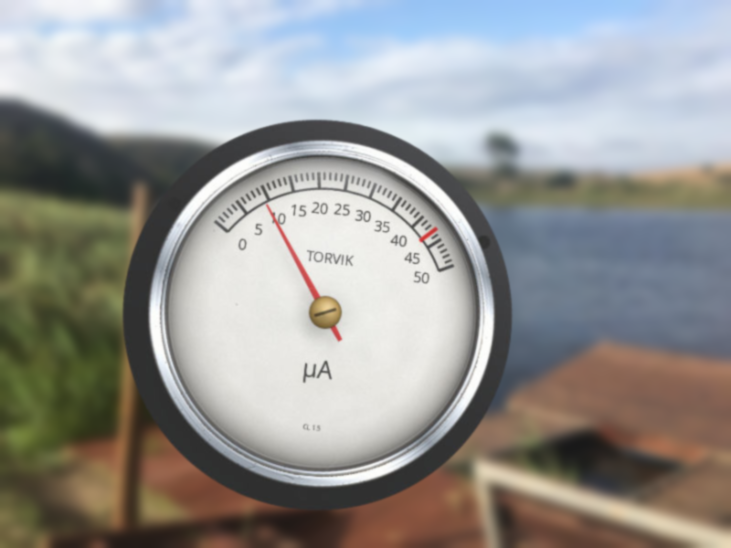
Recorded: value=9 unit=µA
